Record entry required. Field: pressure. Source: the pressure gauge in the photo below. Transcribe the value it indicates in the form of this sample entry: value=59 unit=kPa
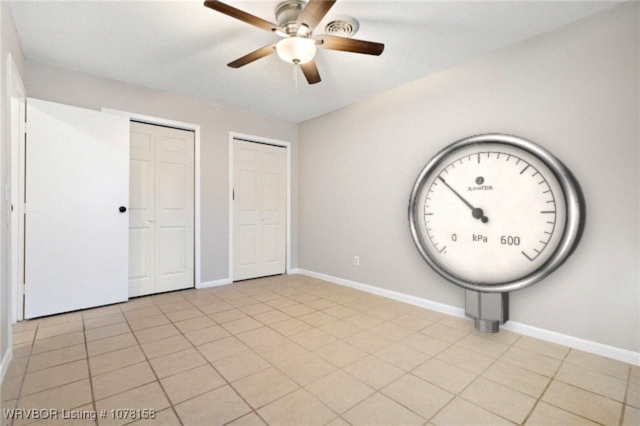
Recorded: value=200 unit=kPa
